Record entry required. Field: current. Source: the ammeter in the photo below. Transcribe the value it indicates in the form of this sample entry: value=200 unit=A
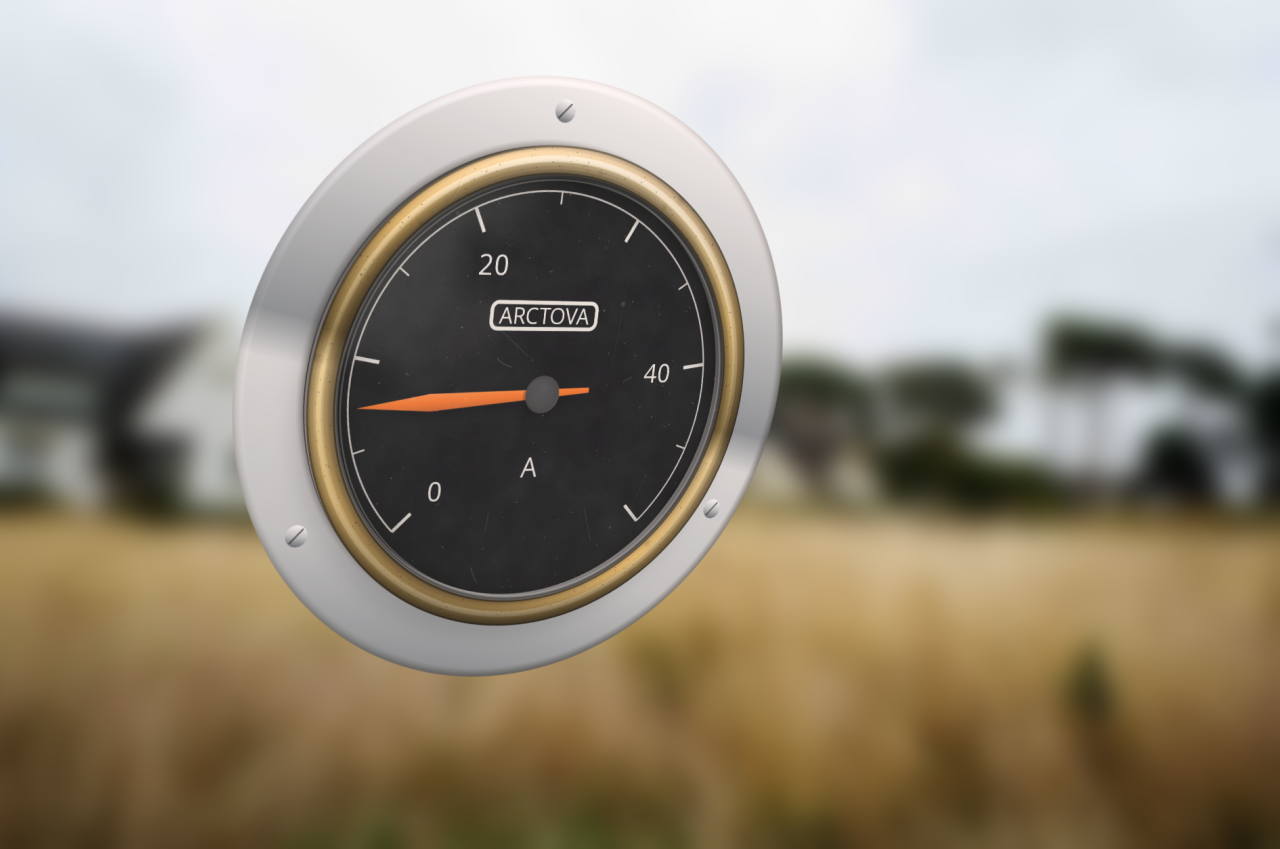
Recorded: value=7.5 unit=A
